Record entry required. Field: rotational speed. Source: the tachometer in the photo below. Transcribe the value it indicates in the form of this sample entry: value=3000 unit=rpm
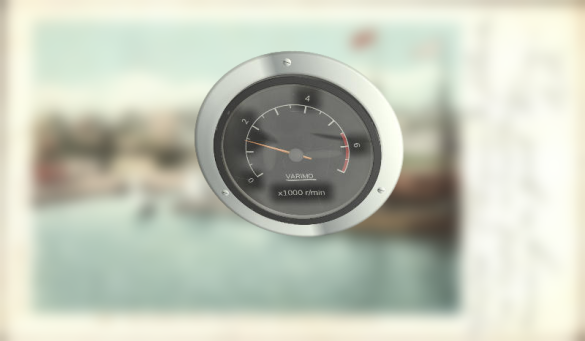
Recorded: value=1500 unit=rpm
